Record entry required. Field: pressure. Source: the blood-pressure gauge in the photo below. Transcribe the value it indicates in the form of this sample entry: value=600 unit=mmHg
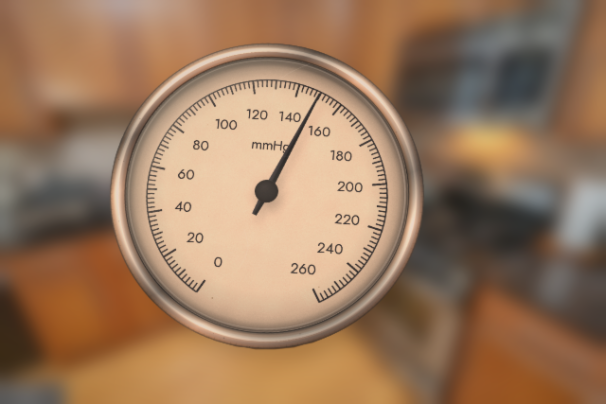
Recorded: value=150 unit=mmHg
